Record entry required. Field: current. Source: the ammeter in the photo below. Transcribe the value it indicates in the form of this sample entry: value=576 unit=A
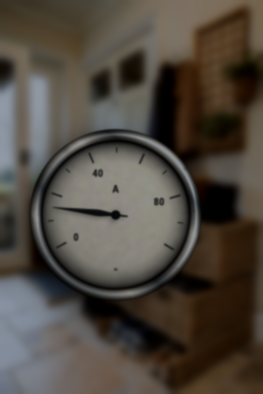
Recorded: value=15 unit=A
